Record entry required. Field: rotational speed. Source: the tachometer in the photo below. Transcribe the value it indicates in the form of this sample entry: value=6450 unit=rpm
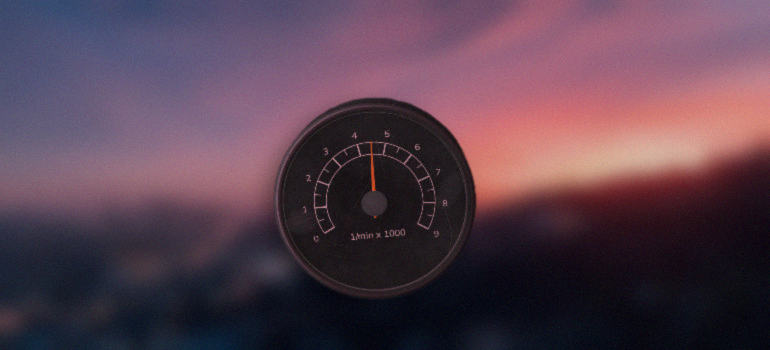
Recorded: value=4500 unit=rpm
